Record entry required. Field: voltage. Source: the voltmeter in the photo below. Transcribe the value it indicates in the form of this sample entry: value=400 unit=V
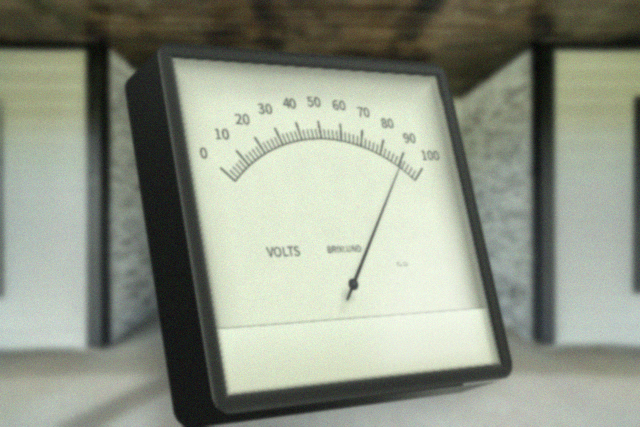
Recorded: value=90 unit=V
